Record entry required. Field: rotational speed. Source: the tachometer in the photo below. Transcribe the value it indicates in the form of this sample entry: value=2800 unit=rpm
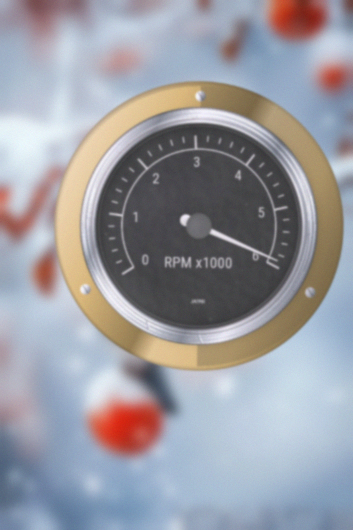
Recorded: value=5900 unit=rpm
